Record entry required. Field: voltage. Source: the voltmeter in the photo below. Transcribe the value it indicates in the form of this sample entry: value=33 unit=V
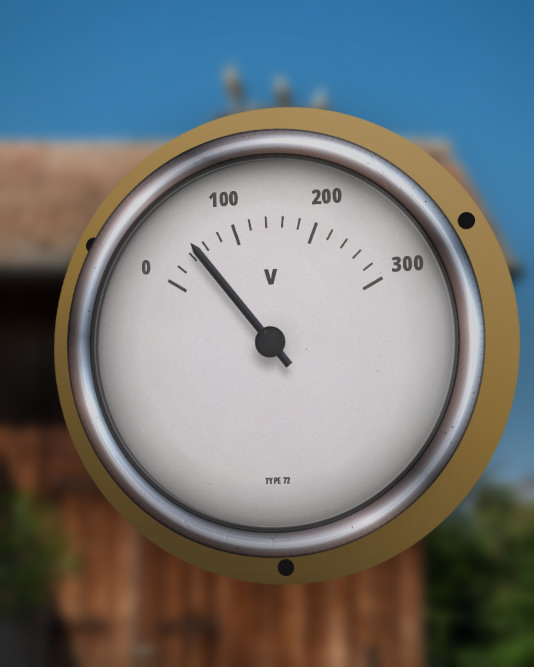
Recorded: value=50 unit=V
